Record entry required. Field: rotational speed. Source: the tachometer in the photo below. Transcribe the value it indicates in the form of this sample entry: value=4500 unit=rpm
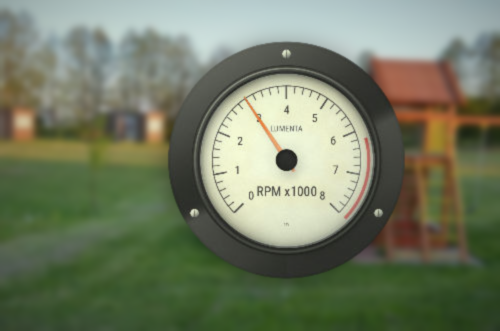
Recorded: value=3000 unit=rpm
